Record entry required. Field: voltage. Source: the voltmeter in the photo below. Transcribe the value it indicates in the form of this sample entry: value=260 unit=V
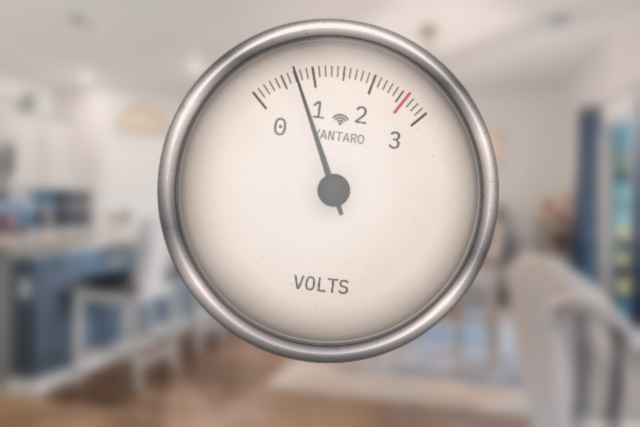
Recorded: value=0.7 unit=V
